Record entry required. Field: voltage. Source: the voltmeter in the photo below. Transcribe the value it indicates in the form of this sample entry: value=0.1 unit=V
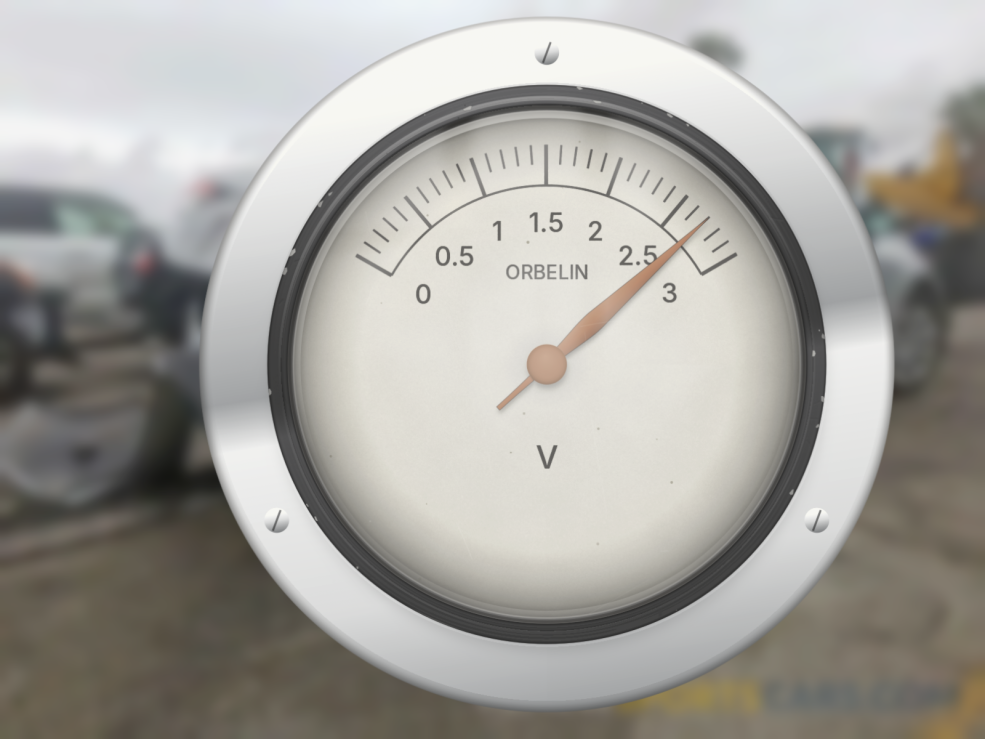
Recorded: value=2.7 unit=V
